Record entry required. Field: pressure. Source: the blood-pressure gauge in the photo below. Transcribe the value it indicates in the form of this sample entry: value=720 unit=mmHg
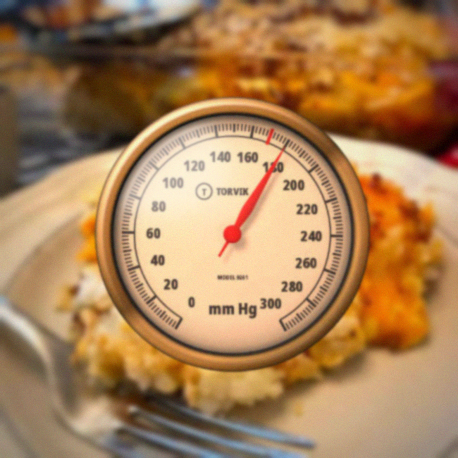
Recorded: value=180 unit=mmHg
